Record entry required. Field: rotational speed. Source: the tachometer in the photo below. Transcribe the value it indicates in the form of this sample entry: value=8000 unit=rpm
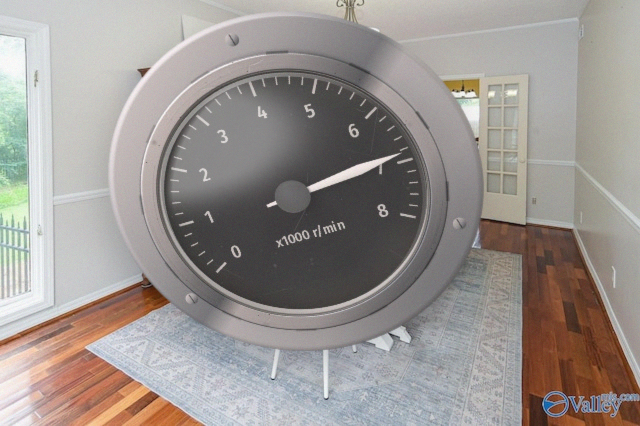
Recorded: value=6800 unit=rpm
